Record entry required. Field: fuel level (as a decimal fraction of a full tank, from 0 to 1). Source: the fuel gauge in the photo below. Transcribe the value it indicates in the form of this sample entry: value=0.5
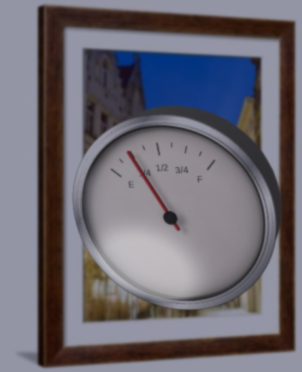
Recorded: value=0.25
